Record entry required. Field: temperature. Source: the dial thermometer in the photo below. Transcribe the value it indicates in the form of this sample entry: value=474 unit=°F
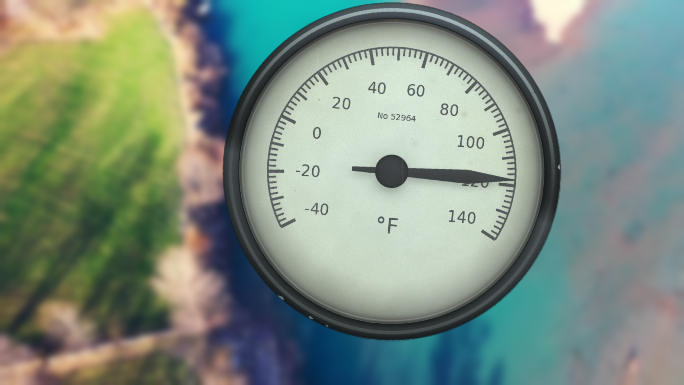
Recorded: value=118 unit=°F
